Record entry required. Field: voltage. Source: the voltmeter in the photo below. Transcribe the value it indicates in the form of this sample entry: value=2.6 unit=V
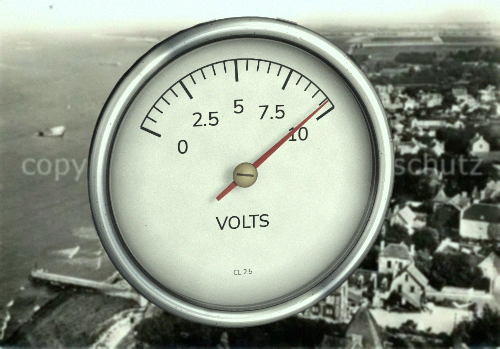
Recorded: value=9.5 unit=V
